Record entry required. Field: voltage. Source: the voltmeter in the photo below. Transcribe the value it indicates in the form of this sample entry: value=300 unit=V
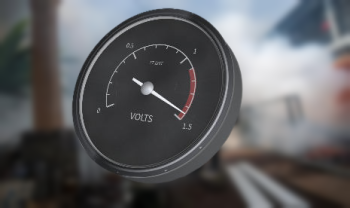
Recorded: value=1.45 unit=V
